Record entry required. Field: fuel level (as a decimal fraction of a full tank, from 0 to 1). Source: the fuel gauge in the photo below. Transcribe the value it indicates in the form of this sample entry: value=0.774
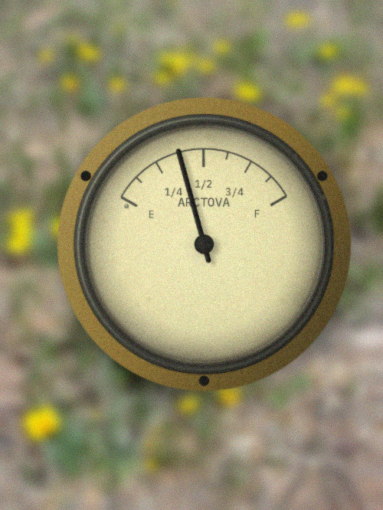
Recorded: value=0.375
